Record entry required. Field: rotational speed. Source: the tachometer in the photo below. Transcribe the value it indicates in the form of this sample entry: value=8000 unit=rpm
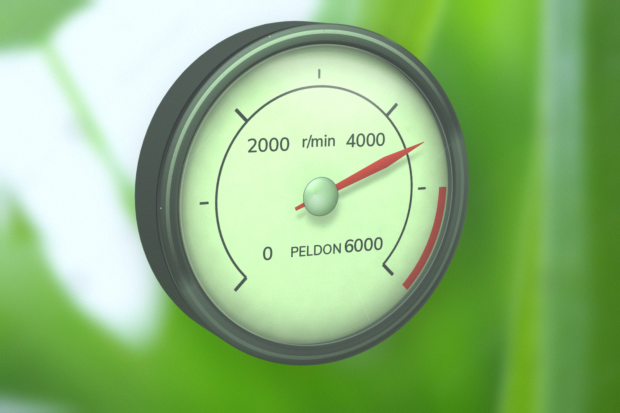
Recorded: value=4500 unit=rpm
